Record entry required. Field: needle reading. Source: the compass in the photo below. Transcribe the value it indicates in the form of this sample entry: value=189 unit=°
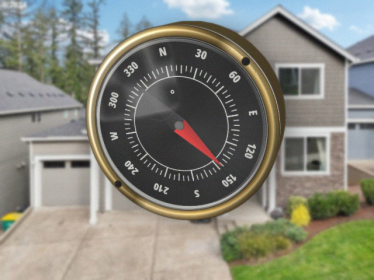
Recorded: value=145 unit=°
